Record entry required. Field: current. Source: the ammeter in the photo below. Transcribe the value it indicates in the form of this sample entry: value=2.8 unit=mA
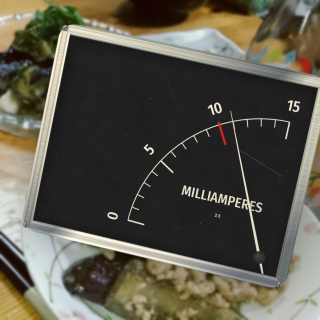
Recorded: value=11 unit=mA
